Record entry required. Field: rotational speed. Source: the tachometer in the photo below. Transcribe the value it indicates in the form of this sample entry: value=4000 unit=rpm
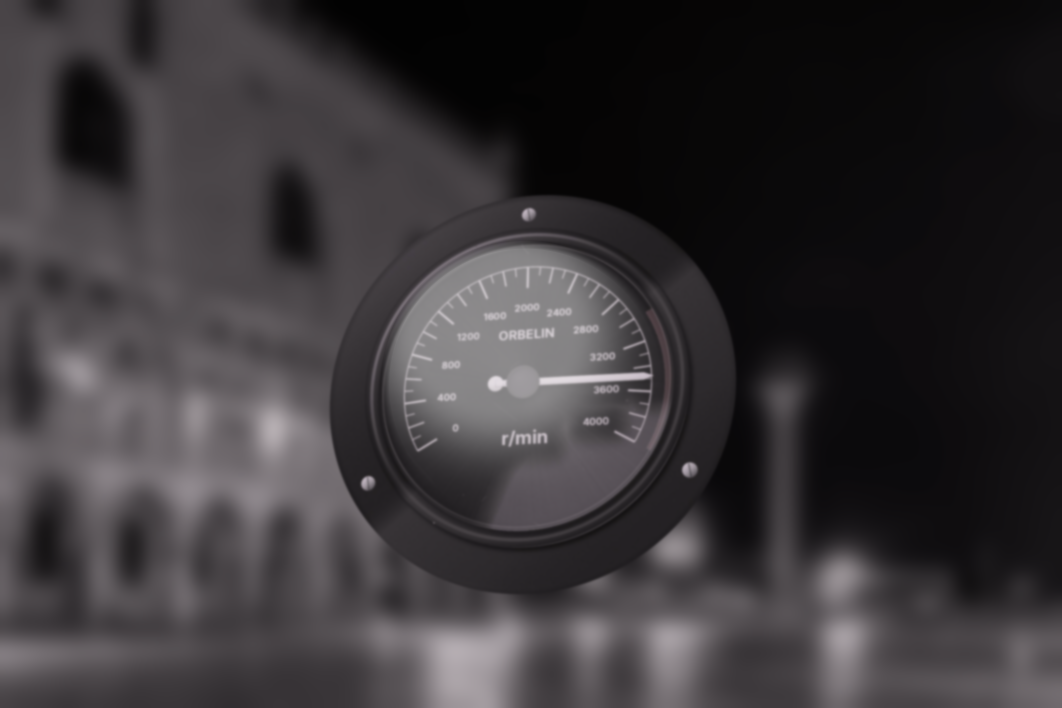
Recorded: value=3500 unit=rpm
